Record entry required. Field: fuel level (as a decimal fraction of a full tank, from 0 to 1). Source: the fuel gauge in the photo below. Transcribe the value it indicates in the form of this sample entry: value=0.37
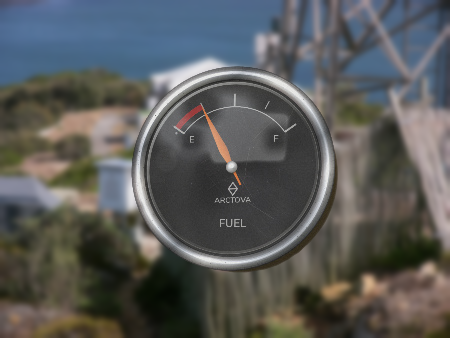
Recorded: value=0.25
